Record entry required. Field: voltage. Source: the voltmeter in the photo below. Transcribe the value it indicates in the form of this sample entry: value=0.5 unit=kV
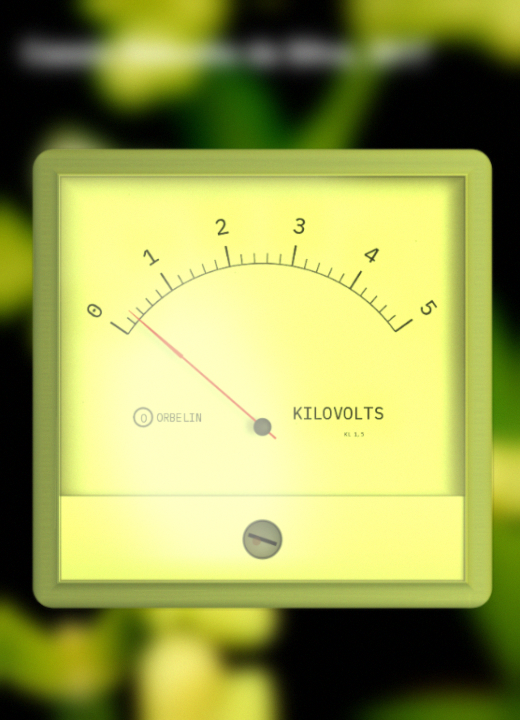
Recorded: value=0.3 unit=kV
